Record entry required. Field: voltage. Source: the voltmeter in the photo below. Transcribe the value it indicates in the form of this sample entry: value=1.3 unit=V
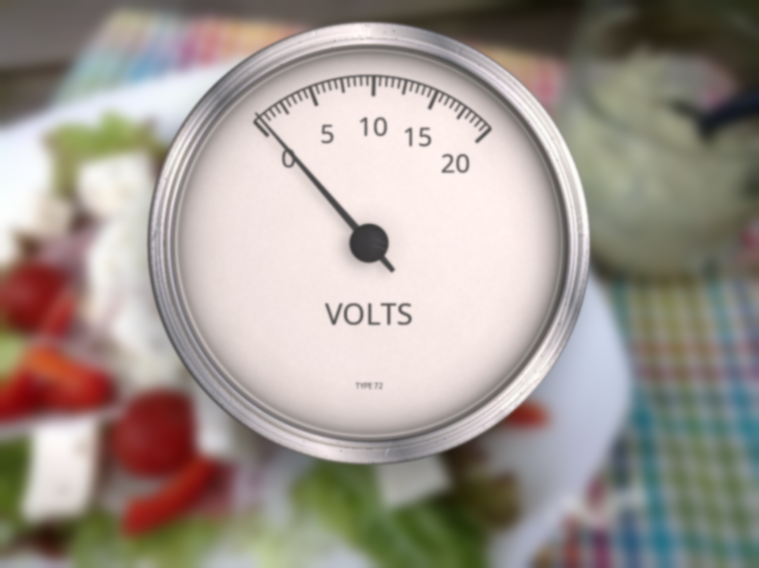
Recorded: value=0.5 unit=V
